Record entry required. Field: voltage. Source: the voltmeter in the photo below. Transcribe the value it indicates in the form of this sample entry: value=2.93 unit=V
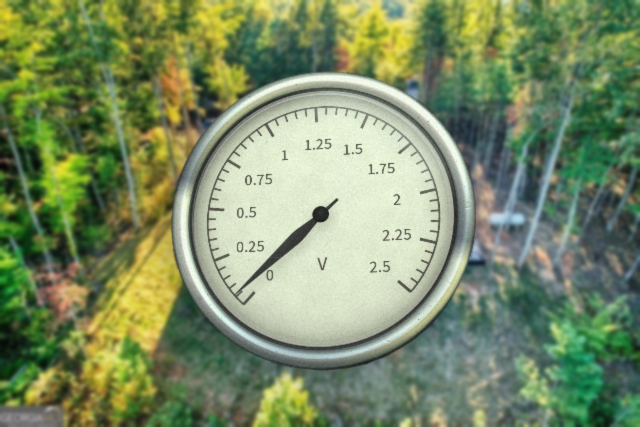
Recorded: value=0.05 unit=V
